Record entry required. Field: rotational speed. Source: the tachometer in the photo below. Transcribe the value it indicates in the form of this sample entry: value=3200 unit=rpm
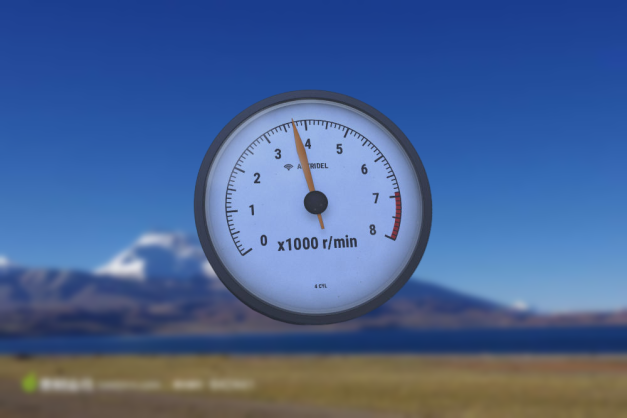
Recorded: value=3700 unit=rpm
